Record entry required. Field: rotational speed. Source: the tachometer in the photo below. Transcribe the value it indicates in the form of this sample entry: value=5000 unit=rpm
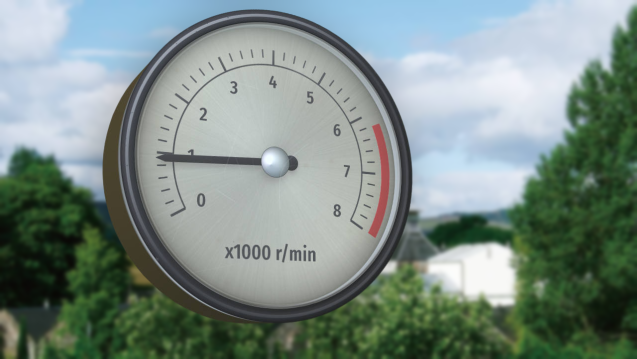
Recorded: value=900 unit=rpm
